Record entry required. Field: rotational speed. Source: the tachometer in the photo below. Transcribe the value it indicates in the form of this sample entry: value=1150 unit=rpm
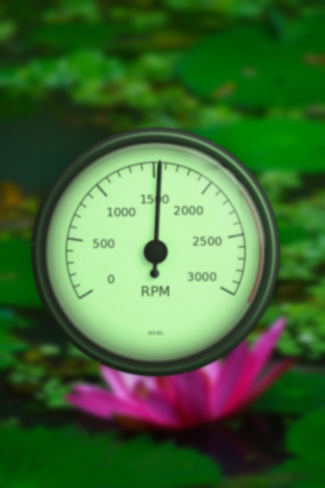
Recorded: value=1550 unit=rpm
